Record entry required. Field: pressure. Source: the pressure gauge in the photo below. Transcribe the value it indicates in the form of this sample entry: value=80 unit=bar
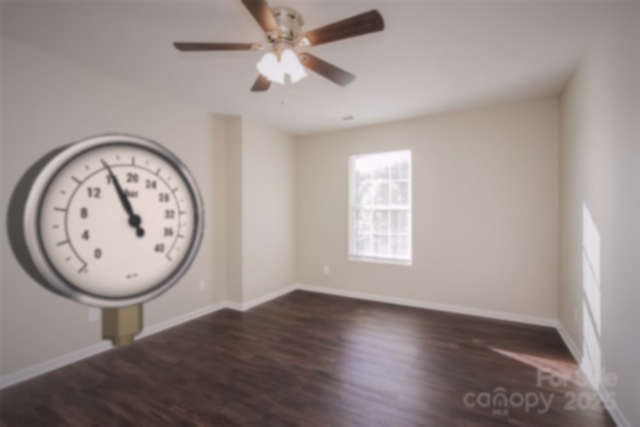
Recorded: value=16 unit=bar
